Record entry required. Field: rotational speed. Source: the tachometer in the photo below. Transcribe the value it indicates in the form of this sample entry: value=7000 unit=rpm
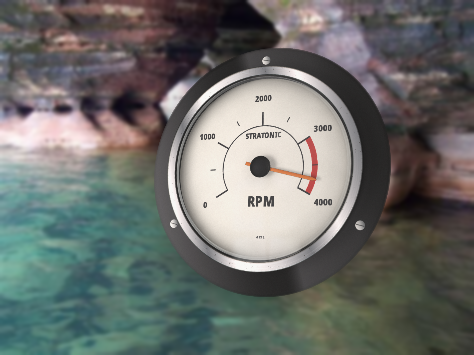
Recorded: value=3750 unit=rpm
